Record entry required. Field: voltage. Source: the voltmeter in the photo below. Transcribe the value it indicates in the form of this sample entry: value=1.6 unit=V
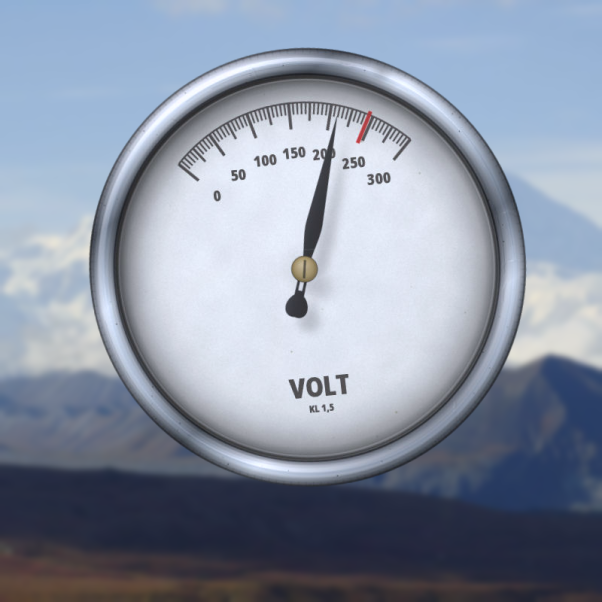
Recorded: value=210 unit=V
